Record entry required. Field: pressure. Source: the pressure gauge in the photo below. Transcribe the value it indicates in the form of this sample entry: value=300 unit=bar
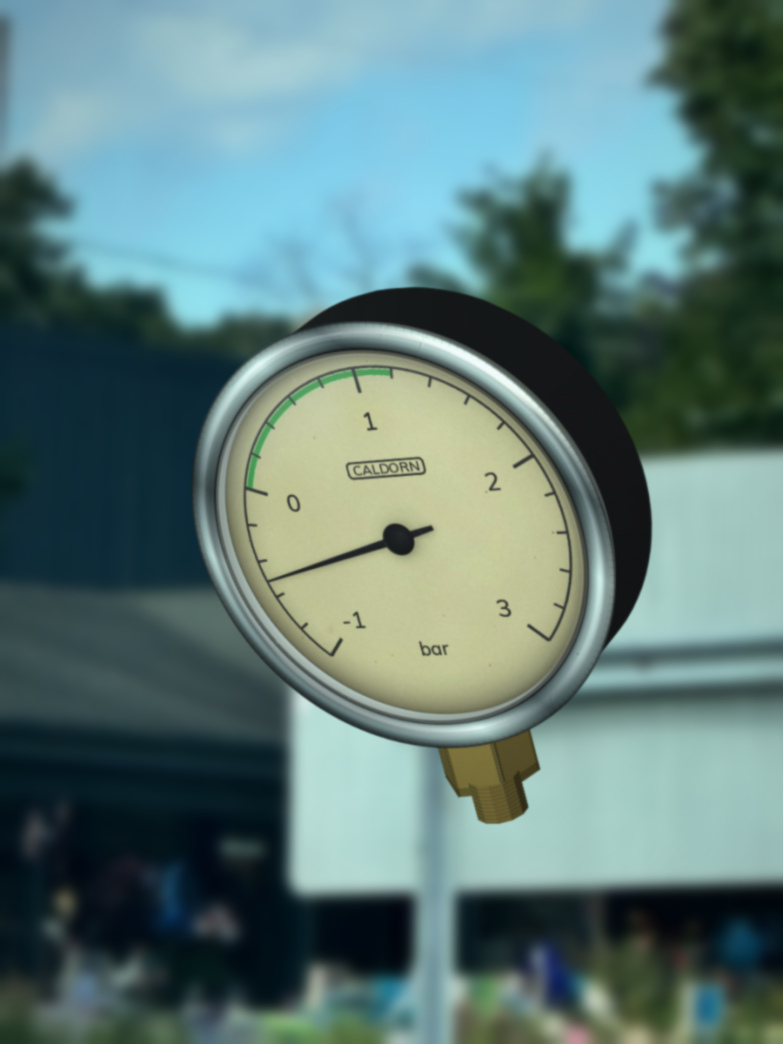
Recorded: value=-0.5 unit=bar
